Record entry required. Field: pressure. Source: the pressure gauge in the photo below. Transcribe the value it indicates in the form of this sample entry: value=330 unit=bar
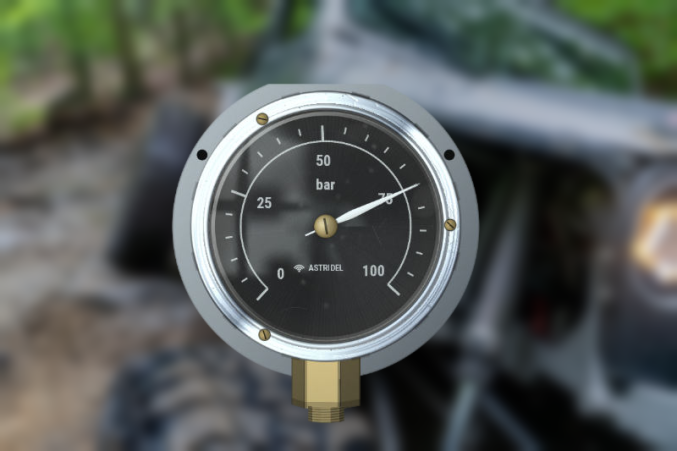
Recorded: value=75 unit=bar
